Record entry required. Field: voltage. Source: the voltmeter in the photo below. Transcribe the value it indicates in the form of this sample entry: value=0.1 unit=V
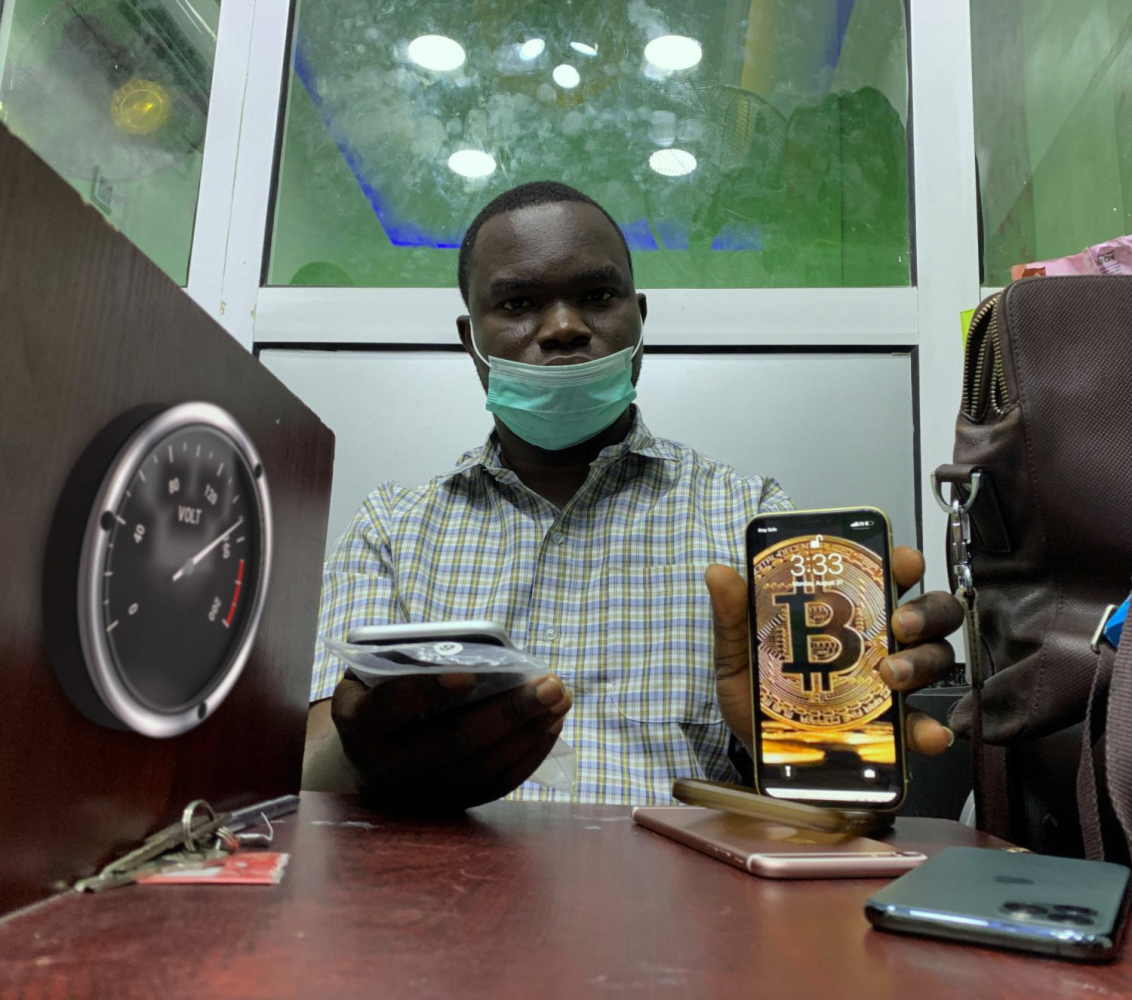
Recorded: value=150 unit=V
